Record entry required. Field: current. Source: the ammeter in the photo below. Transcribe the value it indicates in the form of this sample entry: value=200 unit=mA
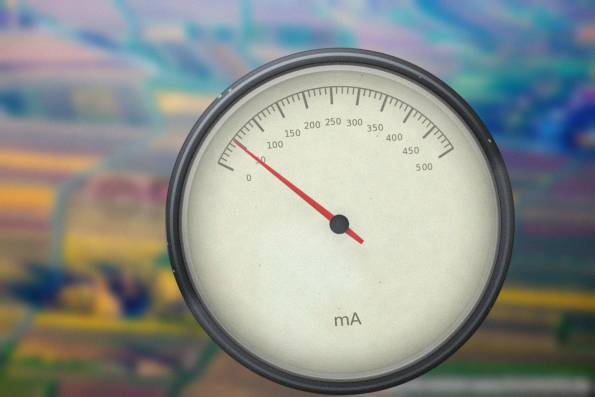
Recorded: value=50 unit=mA
